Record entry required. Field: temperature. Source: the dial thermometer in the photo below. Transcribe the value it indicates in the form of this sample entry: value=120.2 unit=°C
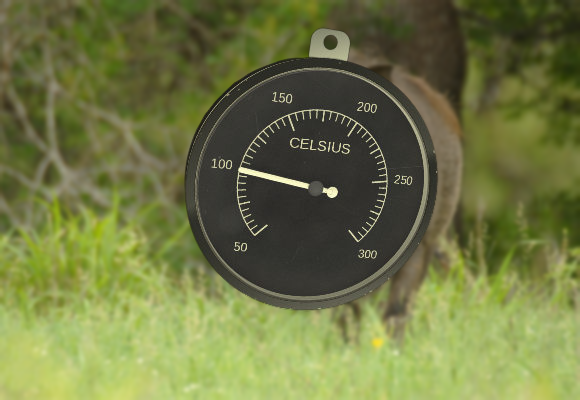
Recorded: value=100 unit=°C
